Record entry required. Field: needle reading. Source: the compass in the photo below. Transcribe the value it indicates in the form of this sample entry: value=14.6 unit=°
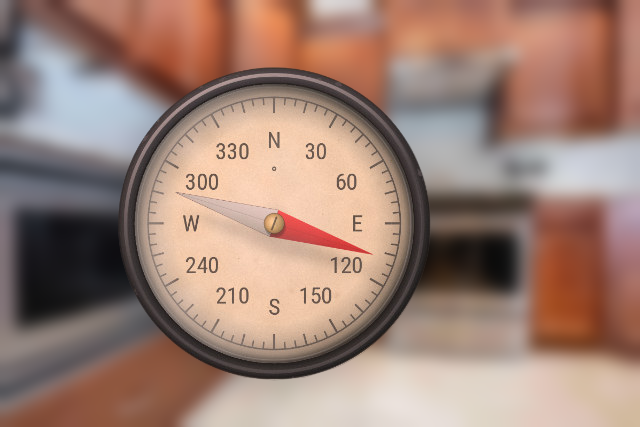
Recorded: value=107.5 unit=°
